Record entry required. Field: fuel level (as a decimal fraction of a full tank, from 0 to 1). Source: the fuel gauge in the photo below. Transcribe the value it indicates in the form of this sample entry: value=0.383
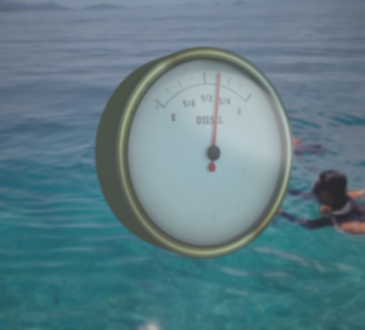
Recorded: value=0.625
